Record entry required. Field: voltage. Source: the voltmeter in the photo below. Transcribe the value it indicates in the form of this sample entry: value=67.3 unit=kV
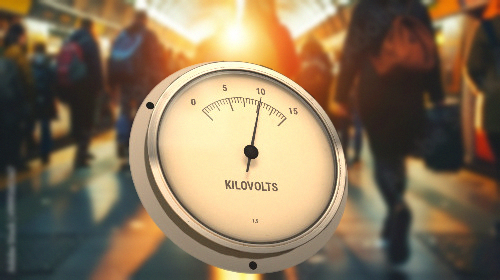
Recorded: value=10 unit=kV
